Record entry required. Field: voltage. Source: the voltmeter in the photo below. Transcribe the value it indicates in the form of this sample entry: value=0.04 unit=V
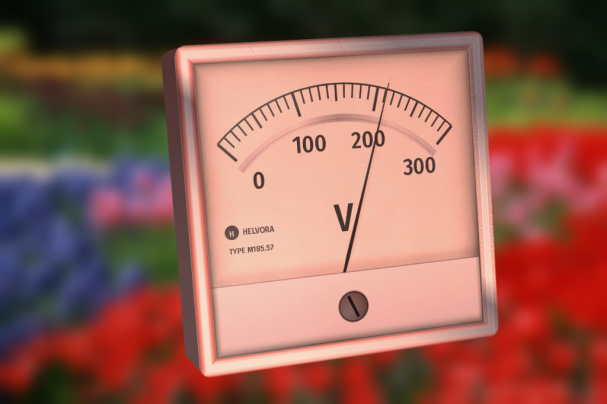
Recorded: value=210 unit=V
